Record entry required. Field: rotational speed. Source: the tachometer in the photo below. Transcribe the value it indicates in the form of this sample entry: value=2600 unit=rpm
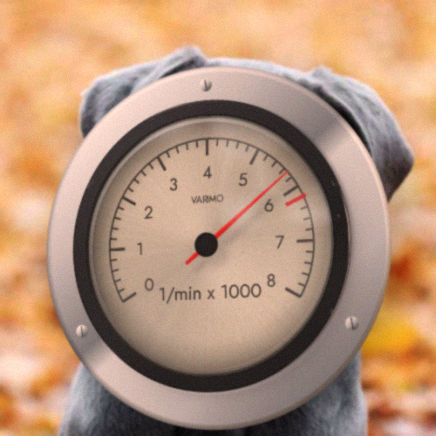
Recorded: value=5700 unit=rpm
